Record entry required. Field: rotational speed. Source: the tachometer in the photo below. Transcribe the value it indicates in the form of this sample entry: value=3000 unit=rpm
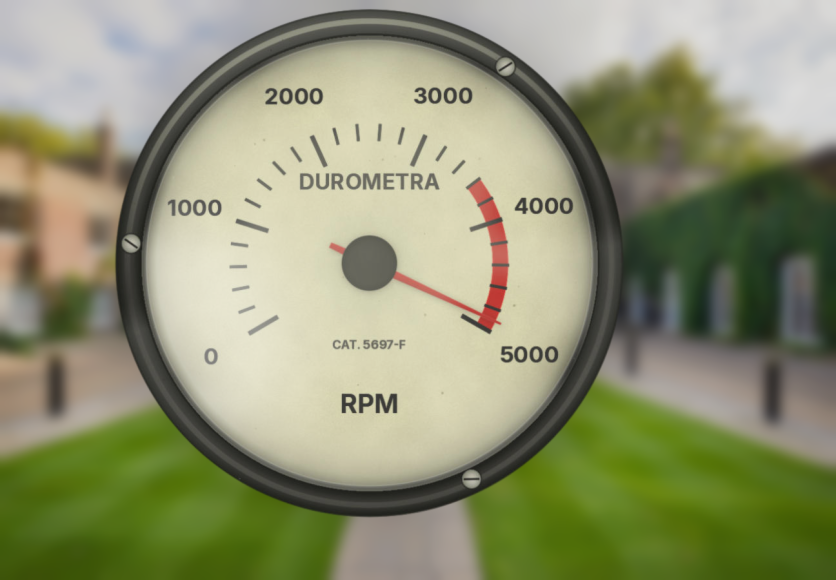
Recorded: value=4900 unit=rpm
